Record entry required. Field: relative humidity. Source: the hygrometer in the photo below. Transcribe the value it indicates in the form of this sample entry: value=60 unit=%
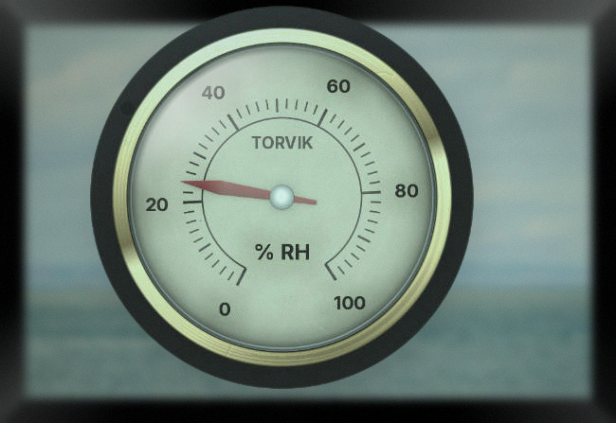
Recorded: value=24 unit=%
